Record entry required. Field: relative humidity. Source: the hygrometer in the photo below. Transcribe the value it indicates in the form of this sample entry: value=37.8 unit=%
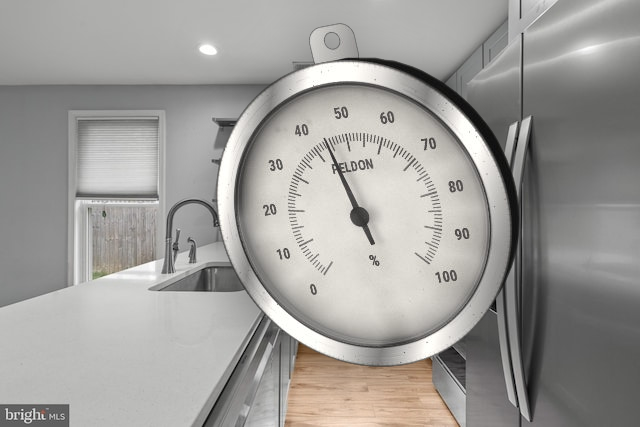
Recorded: value=45 unit=%
